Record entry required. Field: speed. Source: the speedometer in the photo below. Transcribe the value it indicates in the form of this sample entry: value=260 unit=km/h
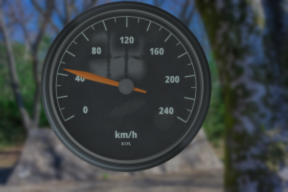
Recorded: value=45 unit=km/h
